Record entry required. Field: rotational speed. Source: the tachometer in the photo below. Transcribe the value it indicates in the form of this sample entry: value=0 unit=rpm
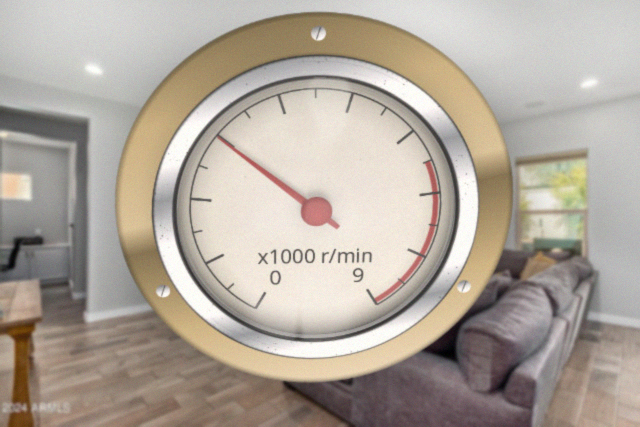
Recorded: value=3000 unit=rpm
